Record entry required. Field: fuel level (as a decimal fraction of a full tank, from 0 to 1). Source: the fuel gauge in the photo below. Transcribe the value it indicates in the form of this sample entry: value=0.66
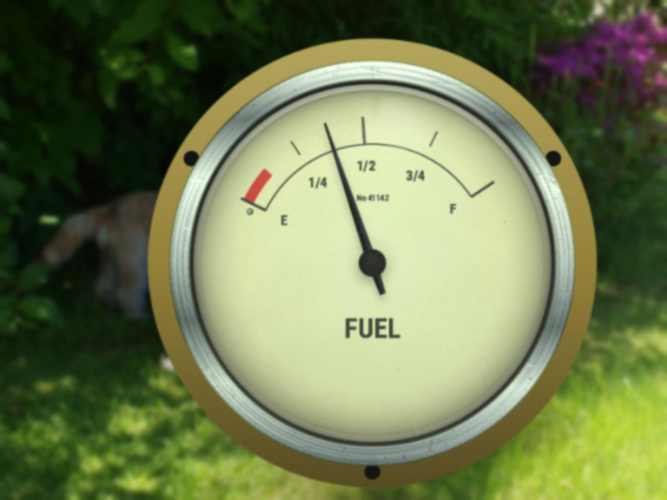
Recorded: value=0.375
